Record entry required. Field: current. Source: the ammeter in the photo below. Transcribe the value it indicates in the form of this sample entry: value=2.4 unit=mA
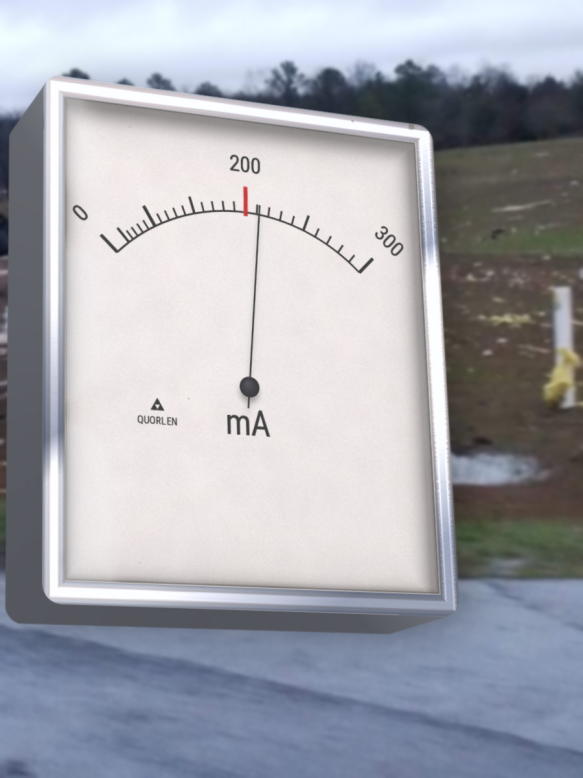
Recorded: value=210 unit=mA
